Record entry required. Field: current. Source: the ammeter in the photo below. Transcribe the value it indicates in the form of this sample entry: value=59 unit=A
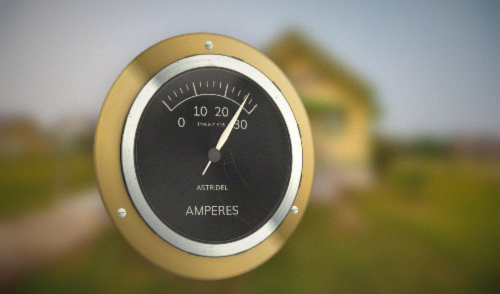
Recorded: value=26 unit=A
